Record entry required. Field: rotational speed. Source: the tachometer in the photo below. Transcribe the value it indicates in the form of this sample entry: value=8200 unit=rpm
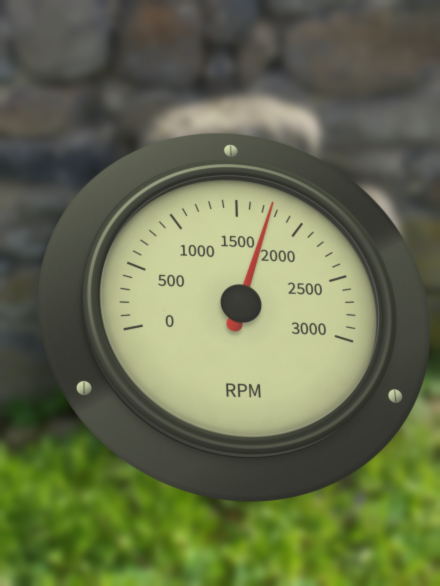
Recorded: value=1750 unit=rpm
